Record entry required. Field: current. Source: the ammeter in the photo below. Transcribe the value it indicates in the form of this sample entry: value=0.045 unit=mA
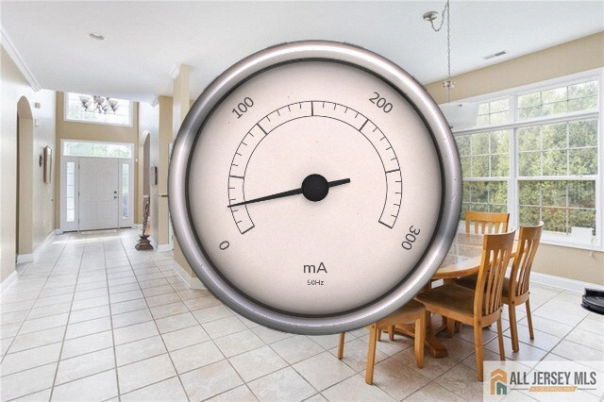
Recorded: value=25 unit=mA
